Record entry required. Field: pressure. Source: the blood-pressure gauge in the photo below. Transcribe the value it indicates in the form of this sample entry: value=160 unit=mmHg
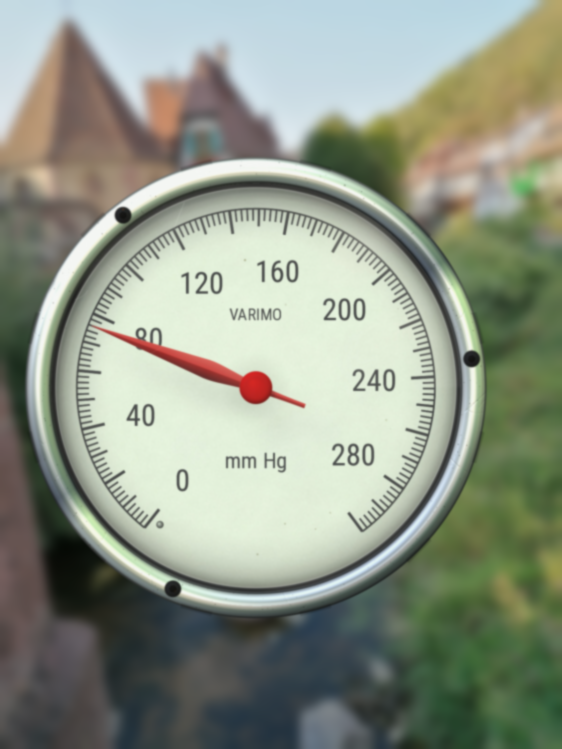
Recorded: value=76 unit=mmHg
